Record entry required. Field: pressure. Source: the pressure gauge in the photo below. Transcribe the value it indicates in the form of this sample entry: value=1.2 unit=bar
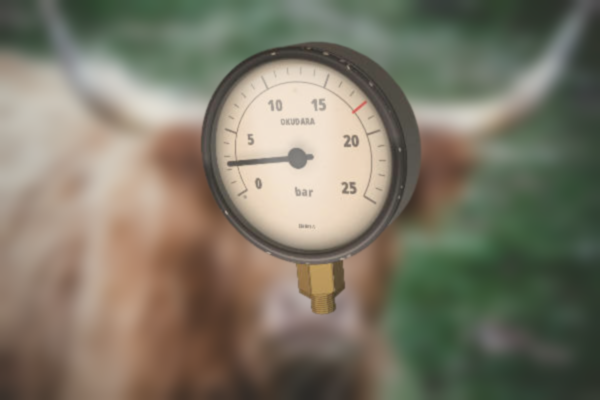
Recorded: value=2.5 unit=bar
